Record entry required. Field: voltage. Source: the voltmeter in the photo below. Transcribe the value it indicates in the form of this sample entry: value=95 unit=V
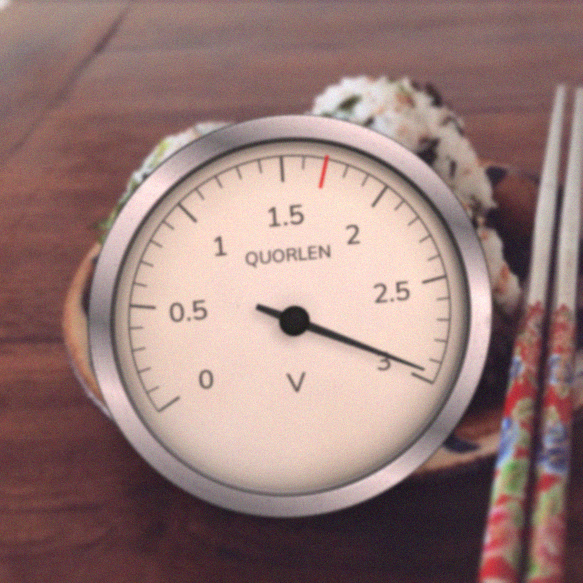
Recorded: value=2.95 unit=V
